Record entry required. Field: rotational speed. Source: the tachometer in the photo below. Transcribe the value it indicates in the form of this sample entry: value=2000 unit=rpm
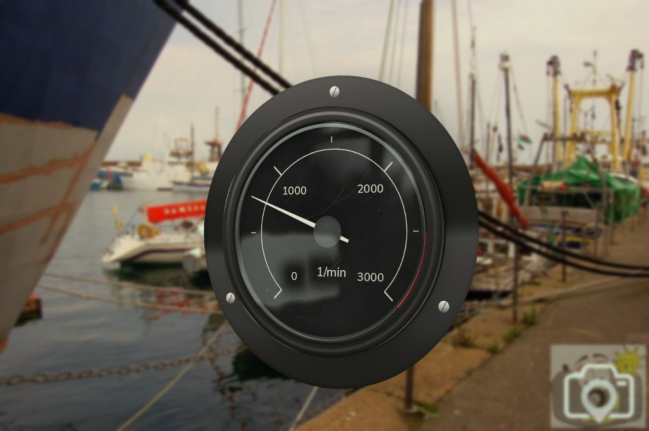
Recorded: value=750 unit=rpm
